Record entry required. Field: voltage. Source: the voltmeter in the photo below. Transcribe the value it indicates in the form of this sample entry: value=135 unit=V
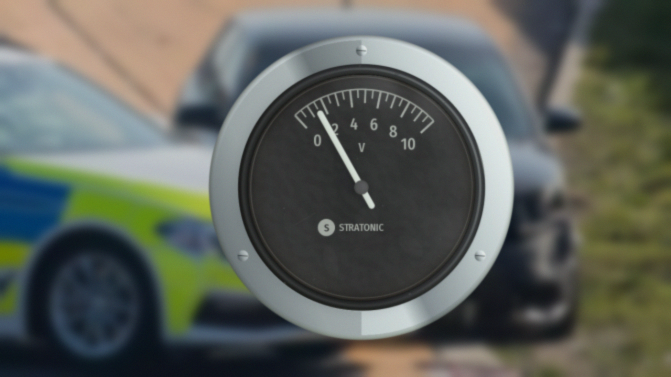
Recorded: value=1.5 unit=V
